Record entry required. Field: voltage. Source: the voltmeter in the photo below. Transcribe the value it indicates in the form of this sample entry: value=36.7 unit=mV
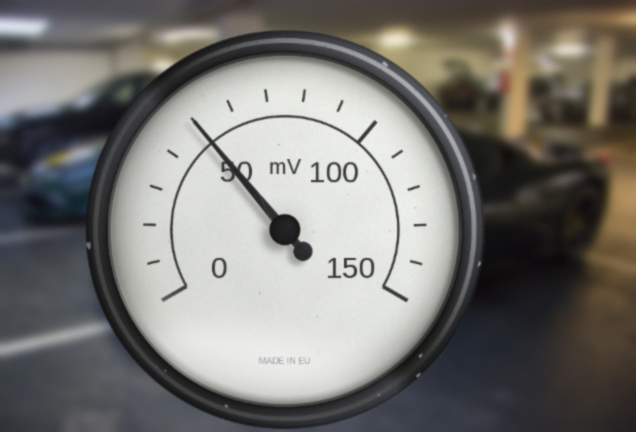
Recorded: value=50 unit=mV
